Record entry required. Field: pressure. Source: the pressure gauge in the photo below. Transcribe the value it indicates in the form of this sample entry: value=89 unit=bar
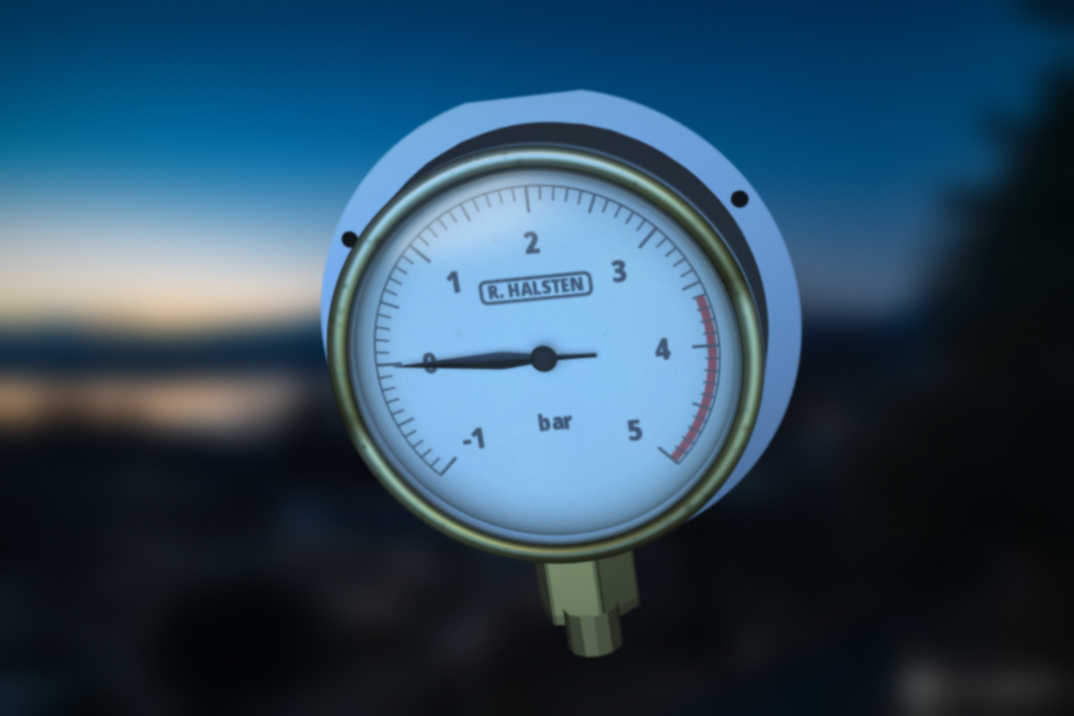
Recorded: value=0 unit=bar
